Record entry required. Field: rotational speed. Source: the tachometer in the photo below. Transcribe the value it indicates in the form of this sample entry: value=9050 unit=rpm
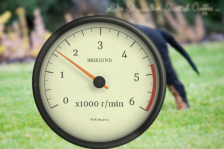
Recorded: value=1625 unit=rpm
